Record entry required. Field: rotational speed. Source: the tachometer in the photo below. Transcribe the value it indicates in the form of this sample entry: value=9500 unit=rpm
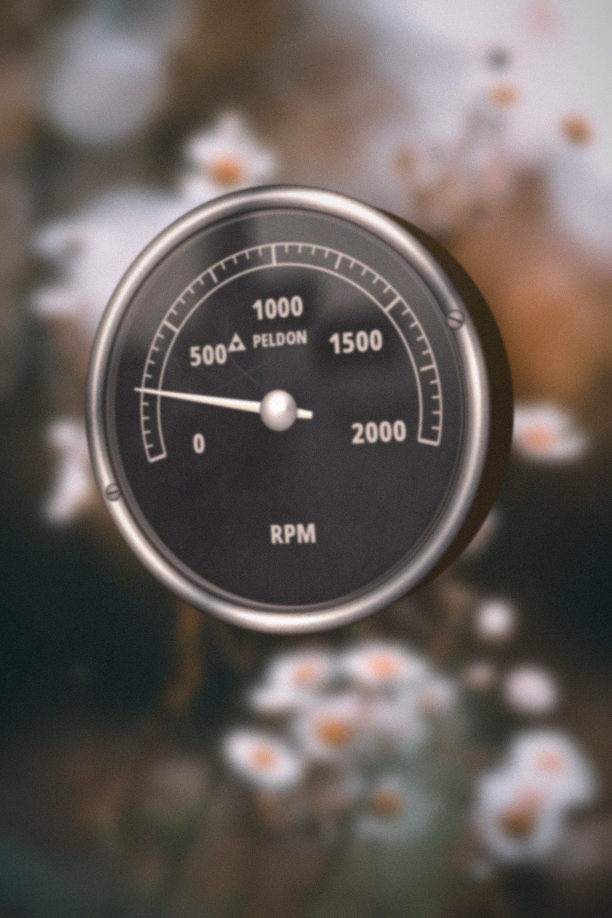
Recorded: value=250 unit=rpm
